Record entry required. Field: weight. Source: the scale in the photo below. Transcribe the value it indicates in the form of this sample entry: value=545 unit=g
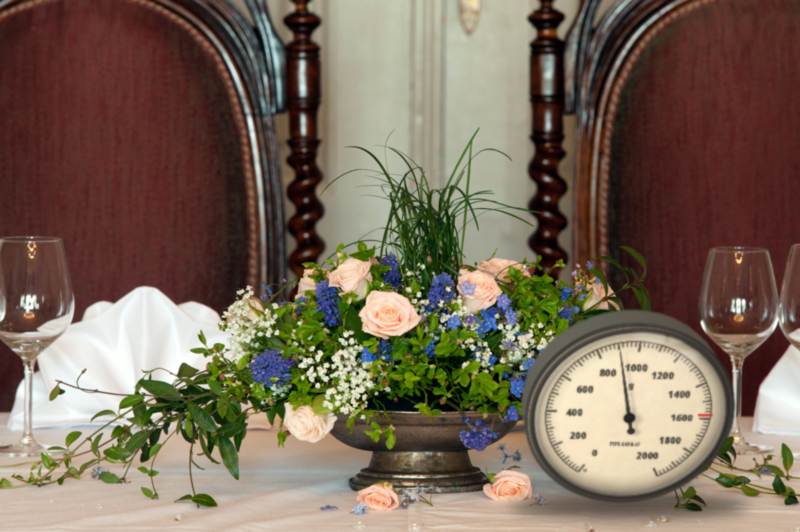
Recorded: value=900 unit=g
